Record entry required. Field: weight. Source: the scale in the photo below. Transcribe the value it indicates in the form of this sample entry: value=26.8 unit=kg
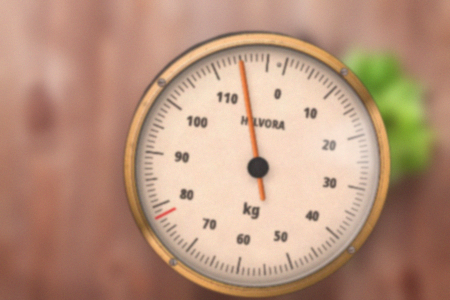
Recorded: value=115 unit=kg
